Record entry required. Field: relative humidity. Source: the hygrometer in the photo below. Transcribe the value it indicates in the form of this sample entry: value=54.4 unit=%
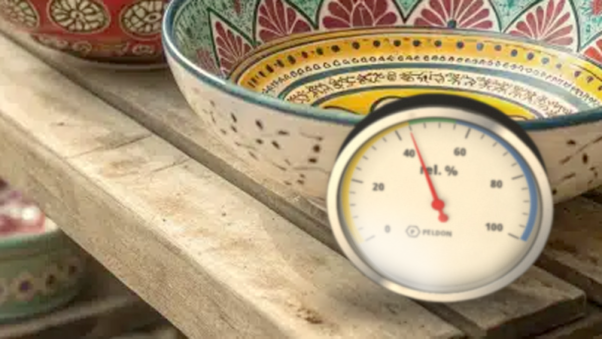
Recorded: value=44 unit=%
